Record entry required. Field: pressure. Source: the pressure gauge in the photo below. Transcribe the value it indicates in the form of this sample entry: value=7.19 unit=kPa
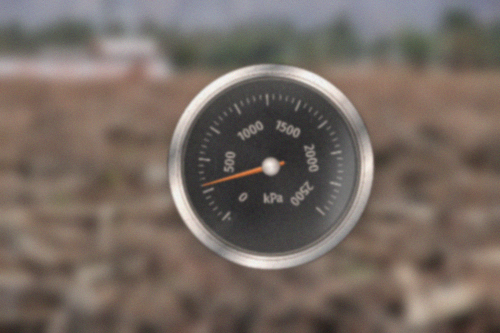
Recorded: value=300 unit=kPa
